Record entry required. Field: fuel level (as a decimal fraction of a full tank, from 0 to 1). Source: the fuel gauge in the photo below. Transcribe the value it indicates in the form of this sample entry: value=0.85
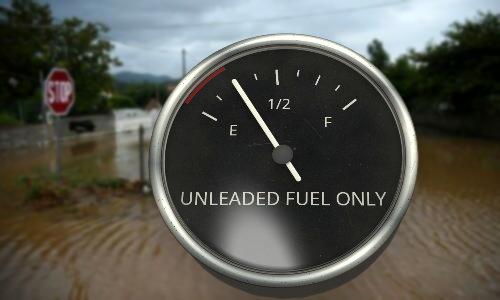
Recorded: value=0.25
